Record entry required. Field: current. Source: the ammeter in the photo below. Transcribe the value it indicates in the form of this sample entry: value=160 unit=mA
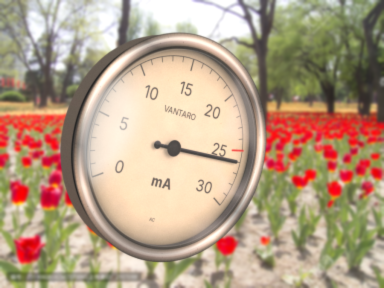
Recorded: value=26 unit=mA
